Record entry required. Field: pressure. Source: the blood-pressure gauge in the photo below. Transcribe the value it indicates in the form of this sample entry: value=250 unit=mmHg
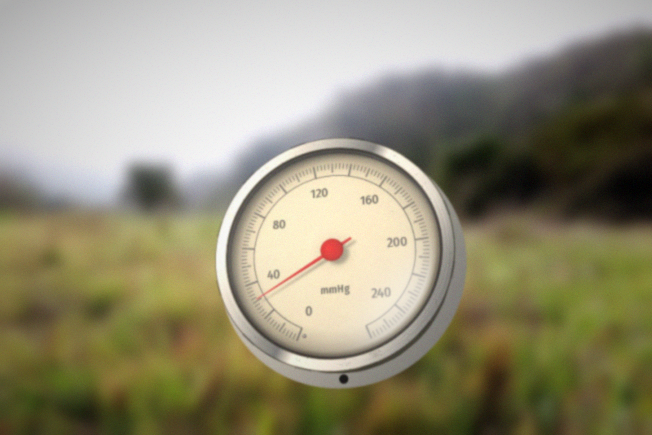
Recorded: value=30 unit=mmHg
